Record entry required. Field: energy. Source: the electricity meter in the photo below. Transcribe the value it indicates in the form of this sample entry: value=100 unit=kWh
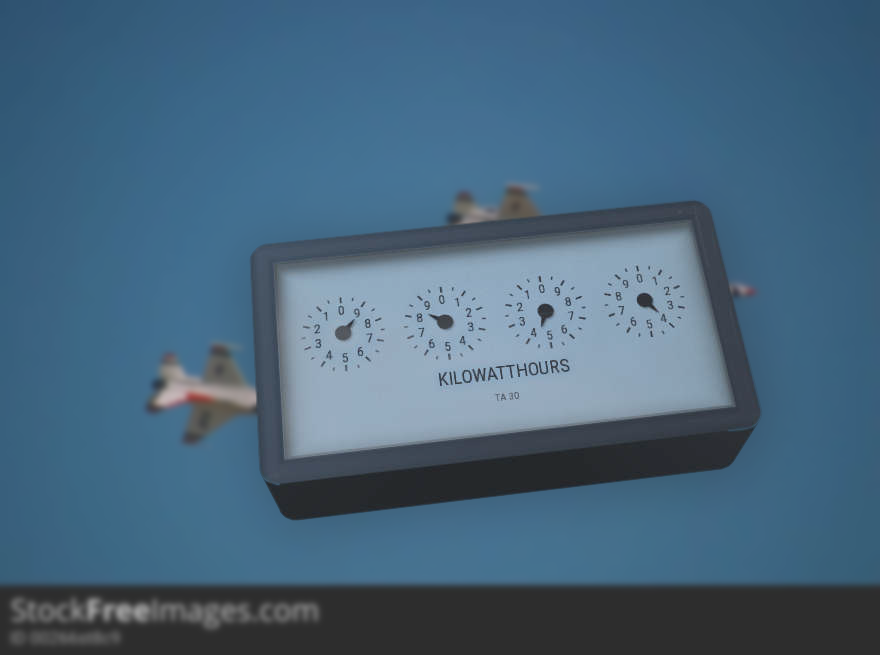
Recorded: value=8844 unit=kWh
